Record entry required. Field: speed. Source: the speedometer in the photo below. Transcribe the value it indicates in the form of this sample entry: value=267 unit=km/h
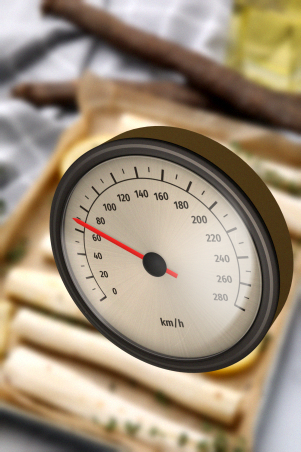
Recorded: value=70 unit=km/h
